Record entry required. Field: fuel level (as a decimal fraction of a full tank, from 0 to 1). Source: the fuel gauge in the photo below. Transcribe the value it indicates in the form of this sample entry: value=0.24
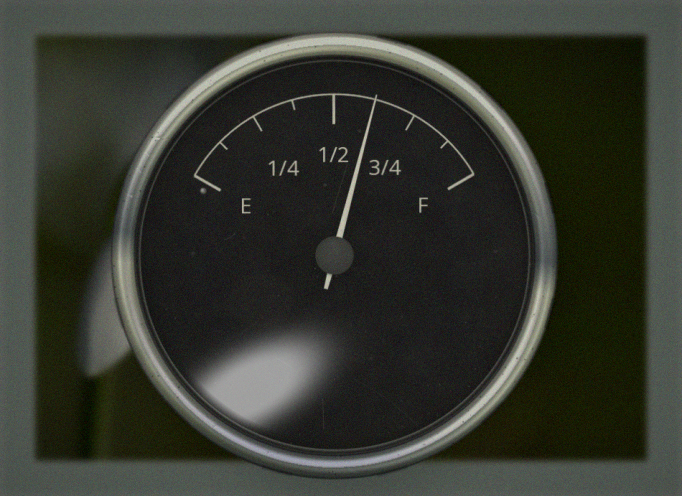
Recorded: value=0.625
